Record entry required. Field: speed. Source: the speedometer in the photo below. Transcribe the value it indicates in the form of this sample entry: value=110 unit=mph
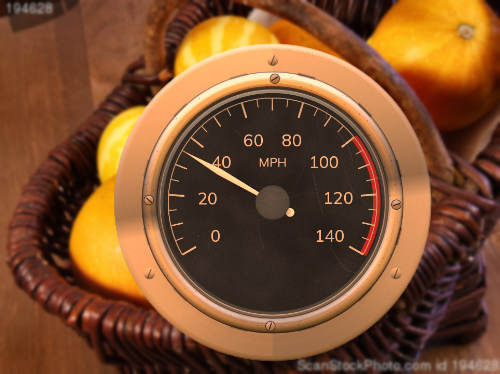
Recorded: value=35 unit=mph
